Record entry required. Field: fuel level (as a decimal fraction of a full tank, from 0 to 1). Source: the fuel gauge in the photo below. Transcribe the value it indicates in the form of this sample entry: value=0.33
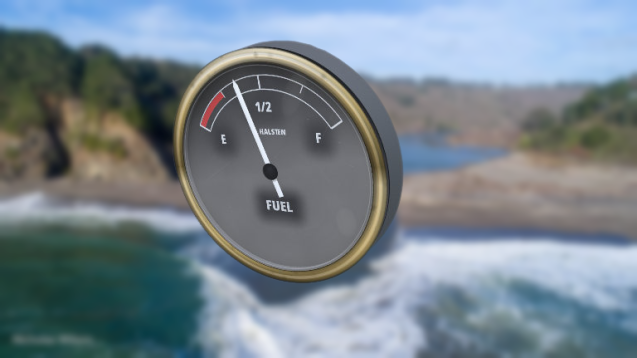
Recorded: value=0.375
